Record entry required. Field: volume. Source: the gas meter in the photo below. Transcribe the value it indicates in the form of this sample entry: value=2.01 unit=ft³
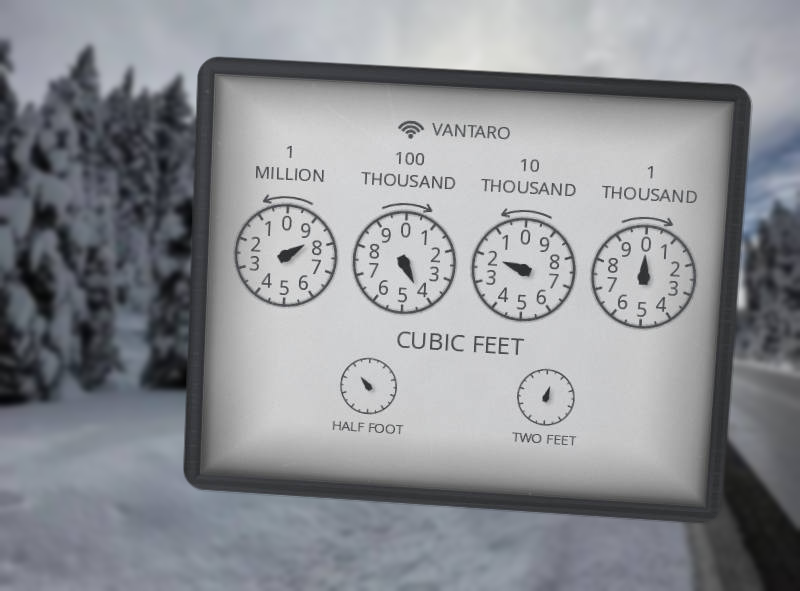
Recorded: value=842000 unit=ft³
